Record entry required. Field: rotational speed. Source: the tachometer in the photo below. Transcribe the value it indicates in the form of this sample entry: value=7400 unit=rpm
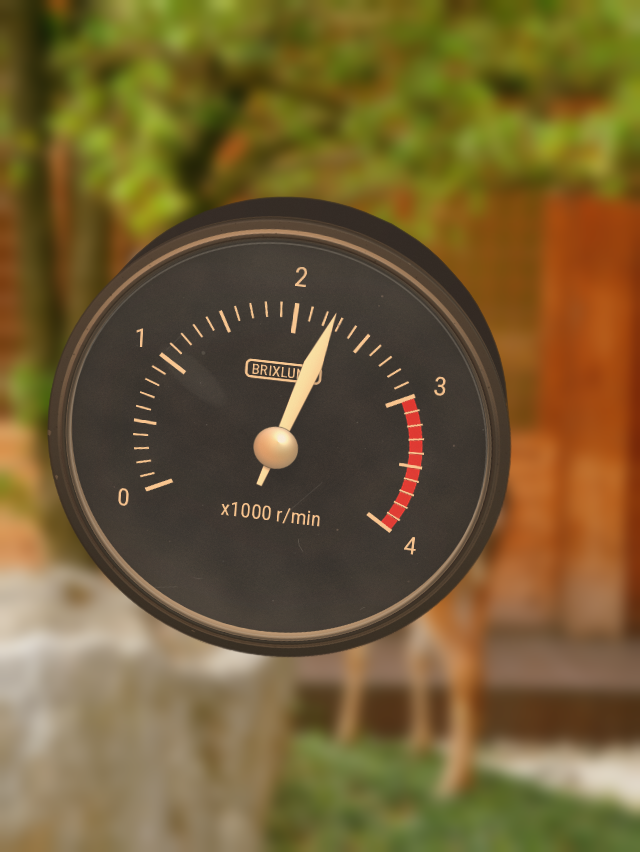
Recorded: value=2250 unit=rpm
